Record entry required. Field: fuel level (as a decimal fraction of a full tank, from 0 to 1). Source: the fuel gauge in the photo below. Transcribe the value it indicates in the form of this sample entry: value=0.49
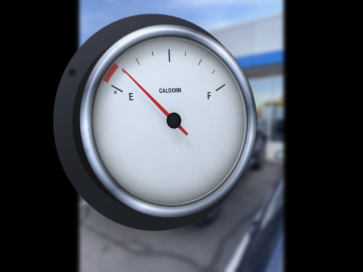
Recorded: value=0.125
